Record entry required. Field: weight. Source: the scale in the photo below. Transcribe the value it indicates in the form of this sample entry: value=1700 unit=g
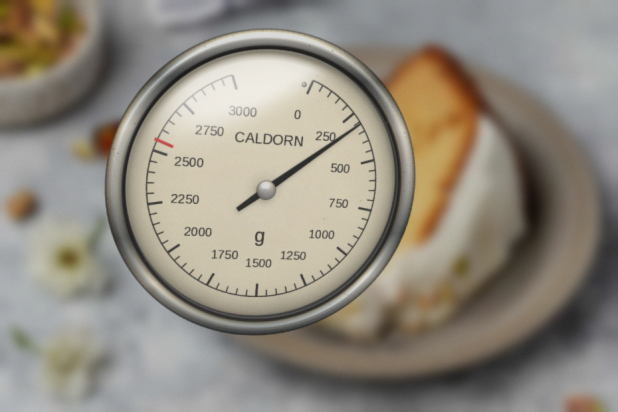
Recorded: value=300 unit=g
